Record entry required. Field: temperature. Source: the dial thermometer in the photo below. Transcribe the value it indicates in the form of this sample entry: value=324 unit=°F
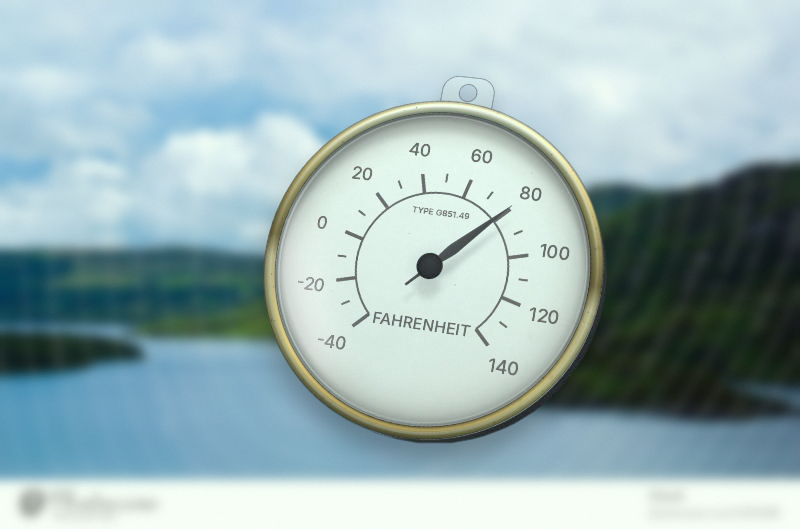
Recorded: value=80 unit=°F
